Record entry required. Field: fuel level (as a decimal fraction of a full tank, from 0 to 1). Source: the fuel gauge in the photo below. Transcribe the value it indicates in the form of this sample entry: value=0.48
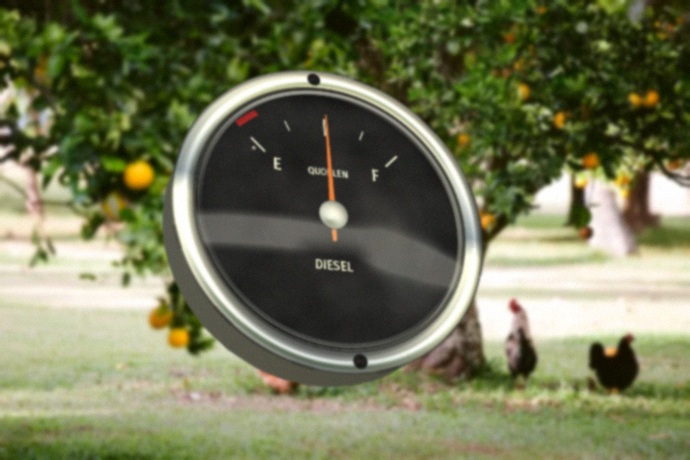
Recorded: value=0.5
